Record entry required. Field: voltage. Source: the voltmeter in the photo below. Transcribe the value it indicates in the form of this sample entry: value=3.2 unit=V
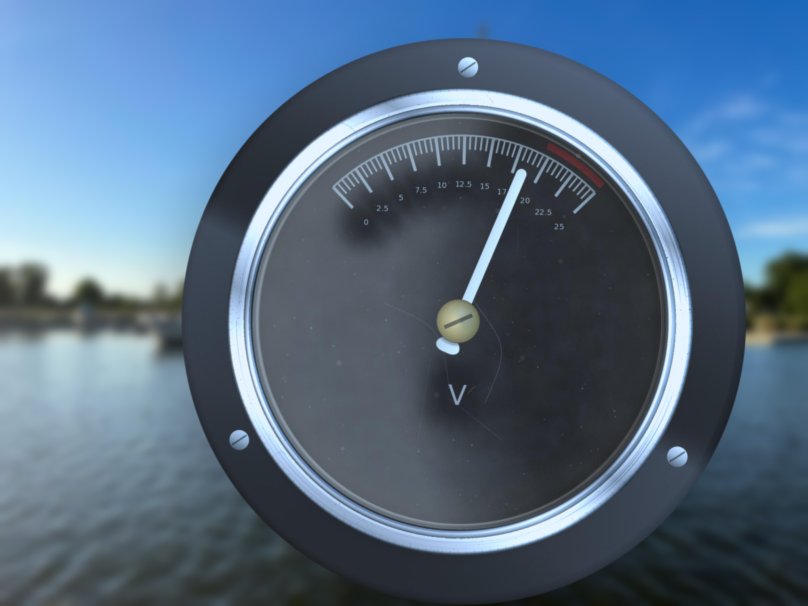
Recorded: value=18.5 unit=V
